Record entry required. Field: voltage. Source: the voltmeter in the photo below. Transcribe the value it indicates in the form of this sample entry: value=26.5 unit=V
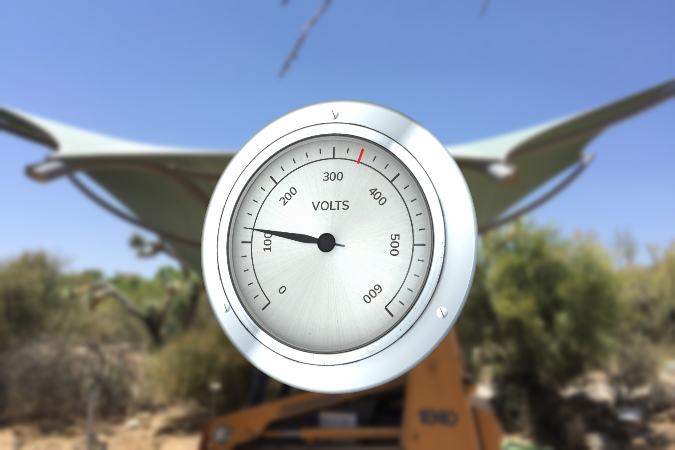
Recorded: value=120 unit=V
